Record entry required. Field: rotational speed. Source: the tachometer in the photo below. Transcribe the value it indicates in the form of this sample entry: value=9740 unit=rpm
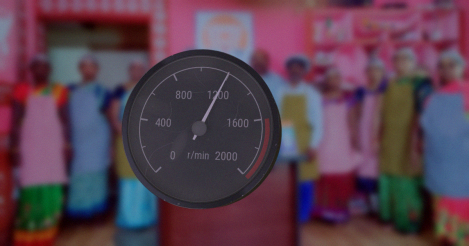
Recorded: value=1200 unit=rpm
